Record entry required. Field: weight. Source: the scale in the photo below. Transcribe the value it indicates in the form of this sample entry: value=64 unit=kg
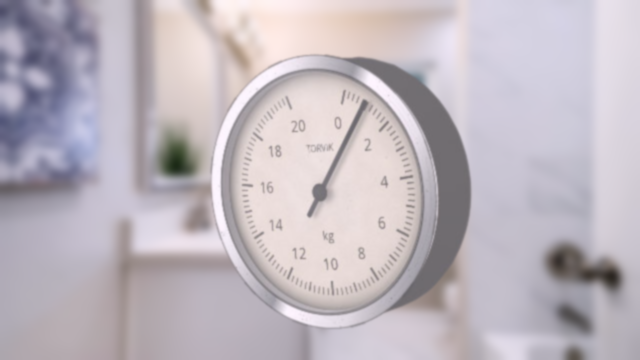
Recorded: value=1 unit=kg
